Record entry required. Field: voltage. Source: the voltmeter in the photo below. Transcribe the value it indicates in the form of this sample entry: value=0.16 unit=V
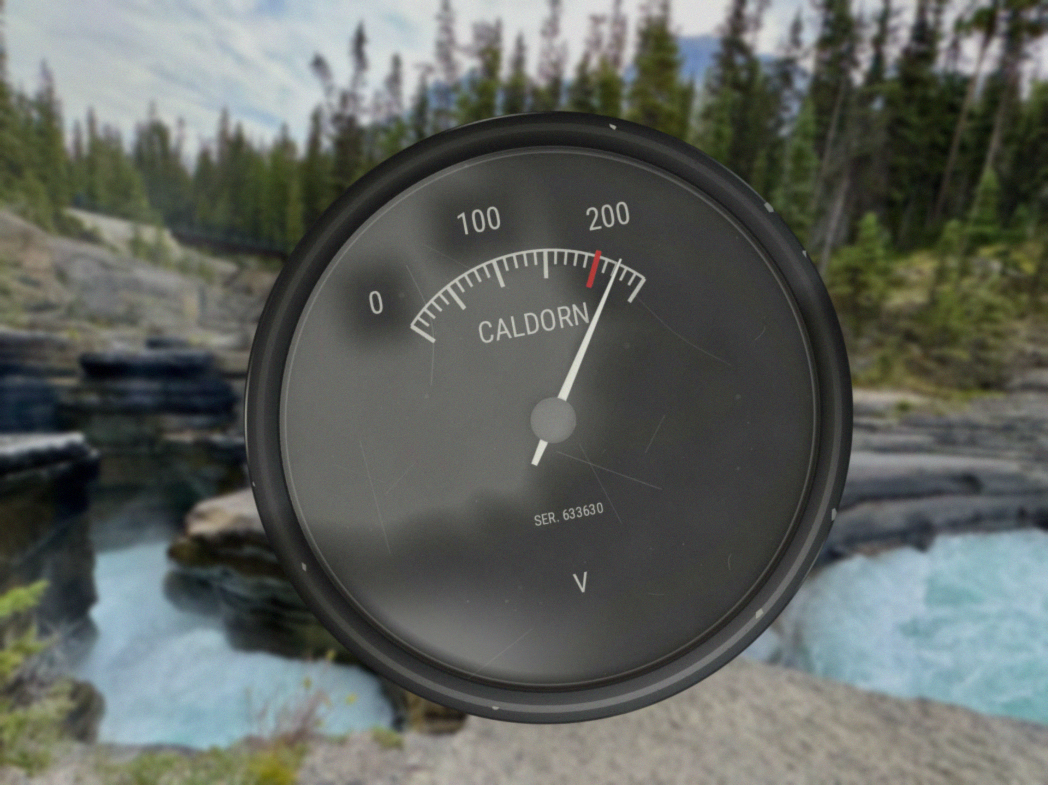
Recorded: value=220 unit=V
